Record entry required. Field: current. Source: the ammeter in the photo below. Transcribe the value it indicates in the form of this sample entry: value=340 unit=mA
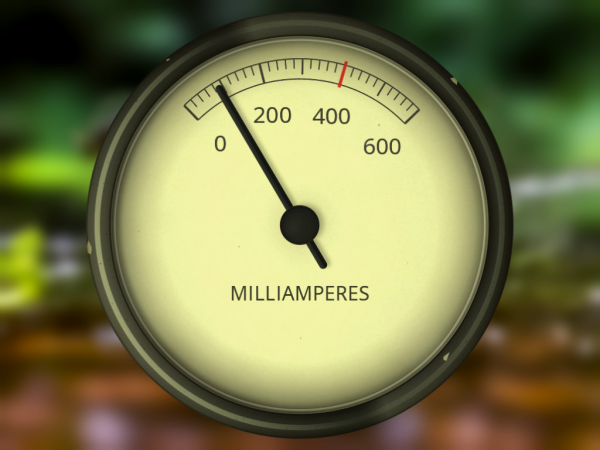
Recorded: value=90 unit=mA
